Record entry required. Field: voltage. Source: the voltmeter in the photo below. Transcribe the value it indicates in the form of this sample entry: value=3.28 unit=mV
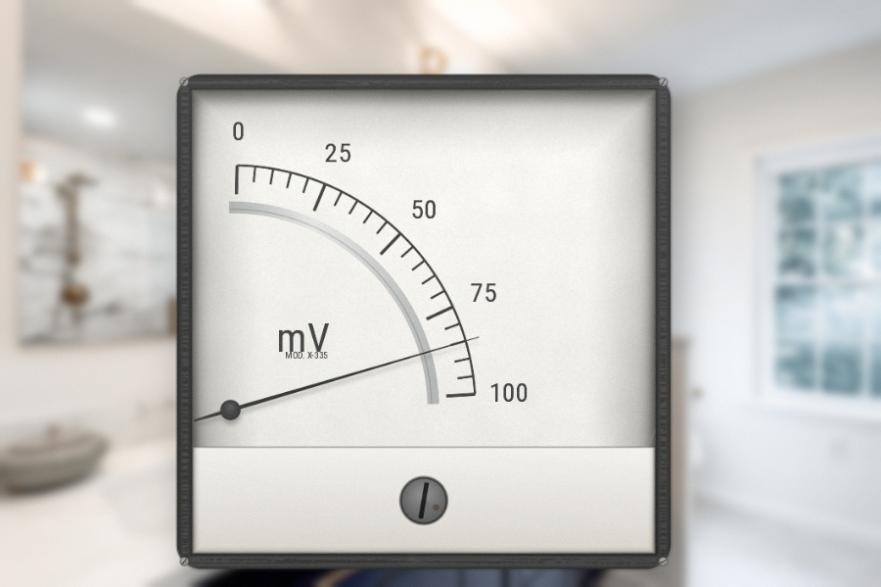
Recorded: value=85 unit=mV
